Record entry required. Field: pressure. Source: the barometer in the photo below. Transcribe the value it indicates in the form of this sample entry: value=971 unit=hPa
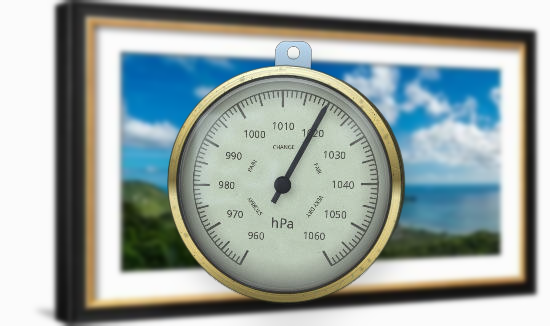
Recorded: value=1020 unit=hPa
